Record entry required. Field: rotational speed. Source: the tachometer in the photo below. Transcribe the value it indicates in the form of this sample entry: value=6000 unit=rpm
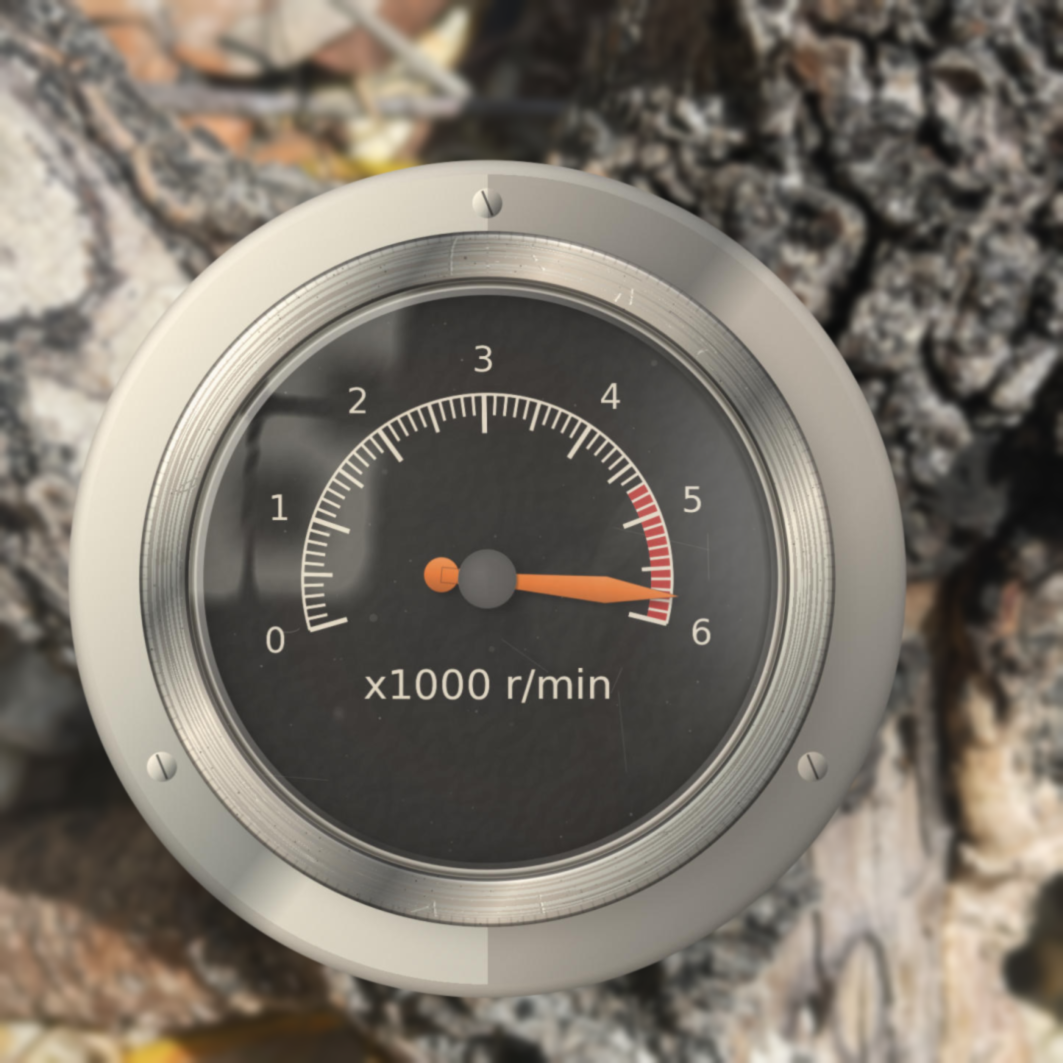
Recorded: value=5750 unit=rpm
